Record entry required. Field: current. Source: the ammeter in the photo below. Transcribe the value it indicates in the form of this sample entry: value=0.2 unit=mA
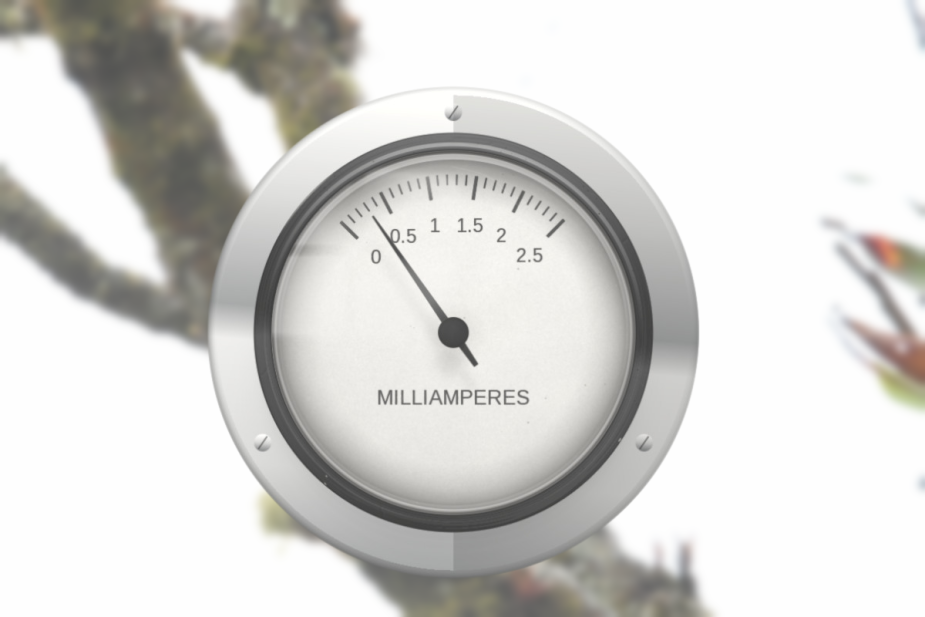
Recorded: value=0.3 unit=mA
